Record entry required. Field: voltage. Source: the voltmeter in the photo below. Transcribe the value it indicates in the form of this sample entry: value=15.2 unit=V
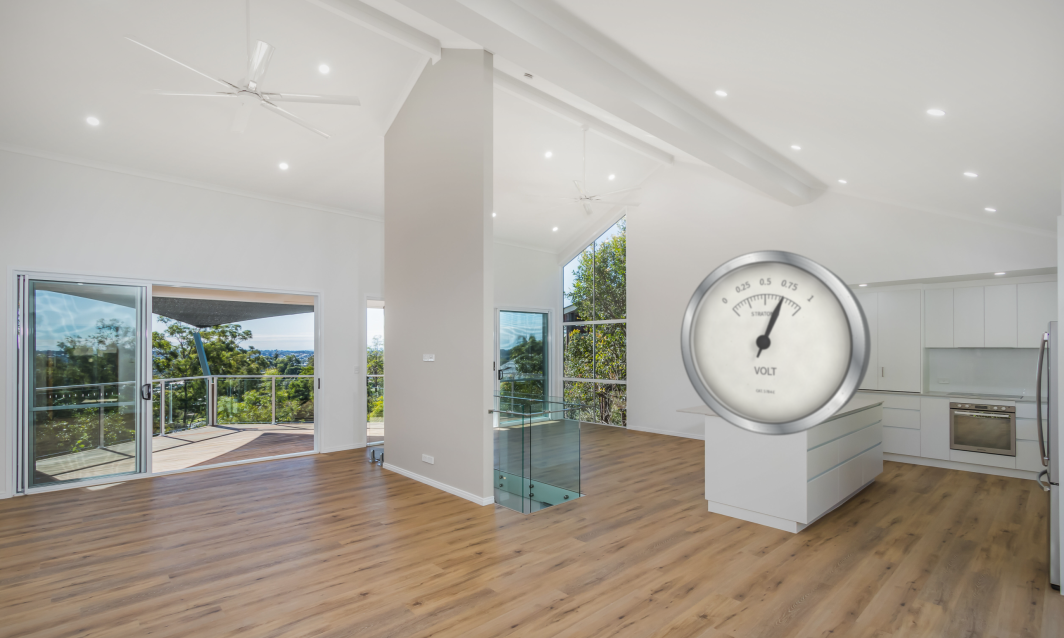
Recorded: value=0.75 unit=V
